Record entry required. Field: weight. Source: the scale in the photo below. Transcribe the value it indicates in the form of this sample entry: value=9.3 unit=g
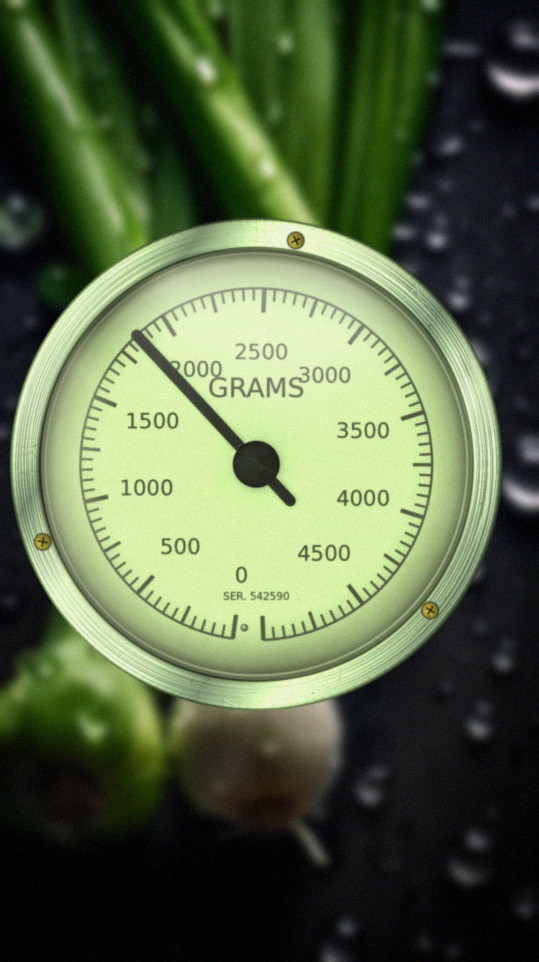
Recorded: value=1850 unit=g
